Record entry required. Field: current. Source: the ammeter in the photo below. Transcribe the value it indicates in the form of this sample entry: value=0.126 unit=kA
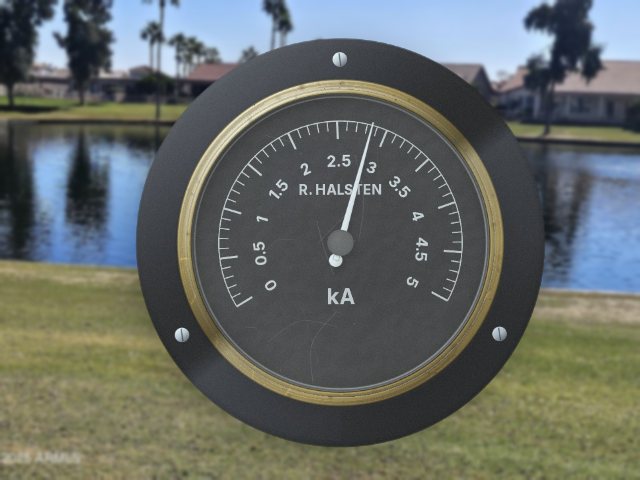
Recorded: value=2.85 unit=kA
